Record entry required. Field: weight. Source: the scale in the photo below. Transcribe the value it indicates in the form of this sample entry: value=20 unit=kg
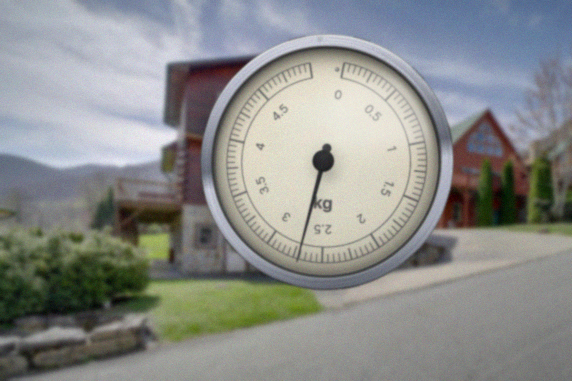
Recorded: value=2.7 unit=kg
